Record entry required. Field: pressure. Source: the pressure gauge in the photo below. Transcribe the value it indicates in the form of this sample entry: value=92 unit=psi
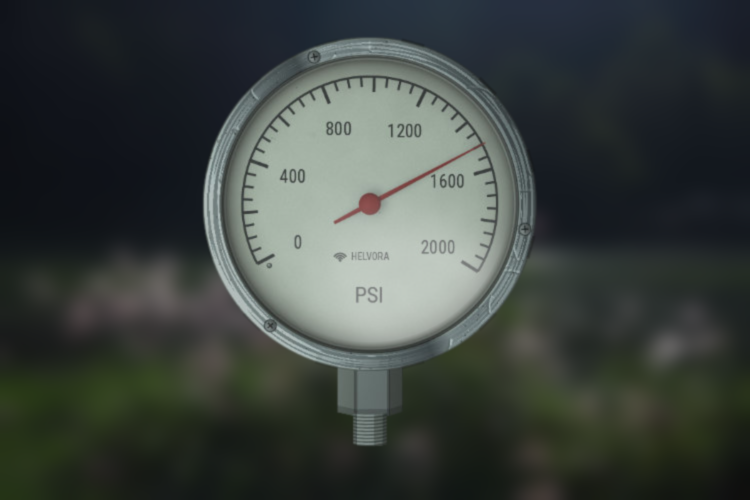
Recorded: value=1500 unit=psi
